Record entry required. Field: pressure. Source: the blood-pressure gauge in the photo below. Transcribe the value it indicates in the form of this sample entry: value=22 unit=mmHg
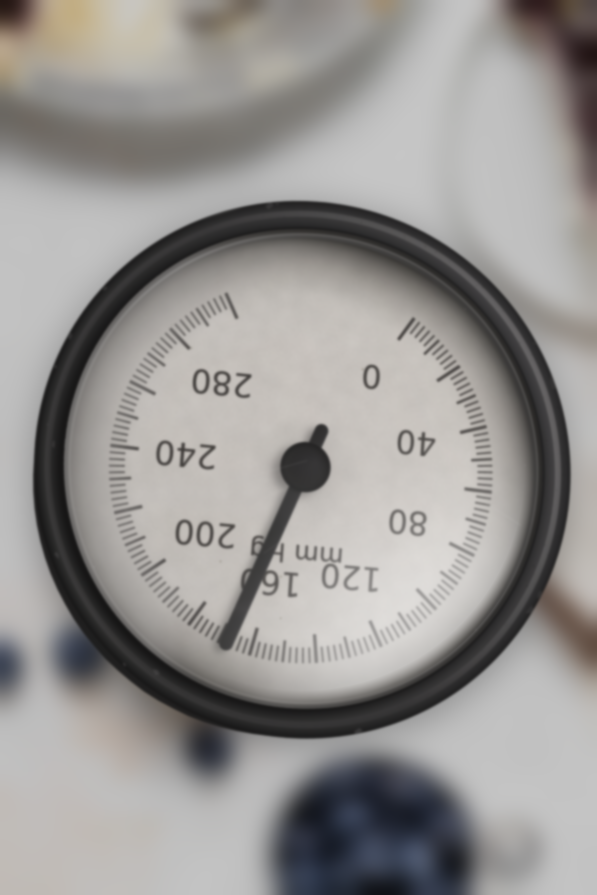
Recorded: value=168 unit=mmHg
